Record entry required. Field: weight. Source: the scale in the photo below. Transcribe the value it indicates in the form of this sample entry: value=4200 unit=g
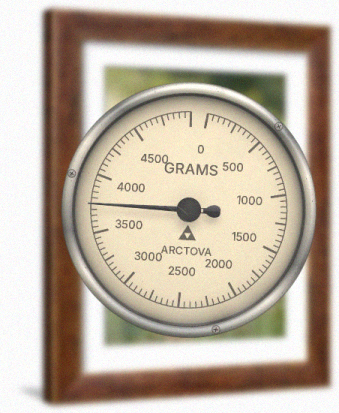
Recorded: value=3750 unit=g
